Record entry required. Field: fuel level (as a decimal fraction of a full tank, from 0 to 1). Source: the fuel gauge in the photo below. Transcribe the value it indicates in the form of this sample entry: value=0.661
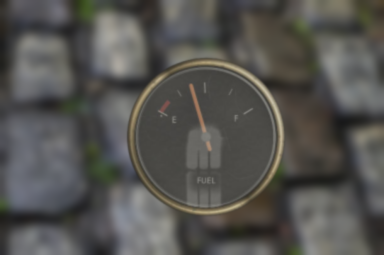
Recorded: value=0.375
